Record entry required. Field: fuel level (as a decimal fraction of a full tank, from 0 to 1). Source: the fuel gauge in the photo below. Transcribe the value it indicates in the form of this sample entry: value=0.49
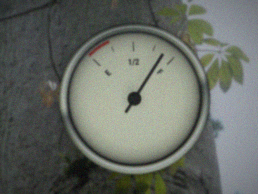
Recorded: value=0.875
